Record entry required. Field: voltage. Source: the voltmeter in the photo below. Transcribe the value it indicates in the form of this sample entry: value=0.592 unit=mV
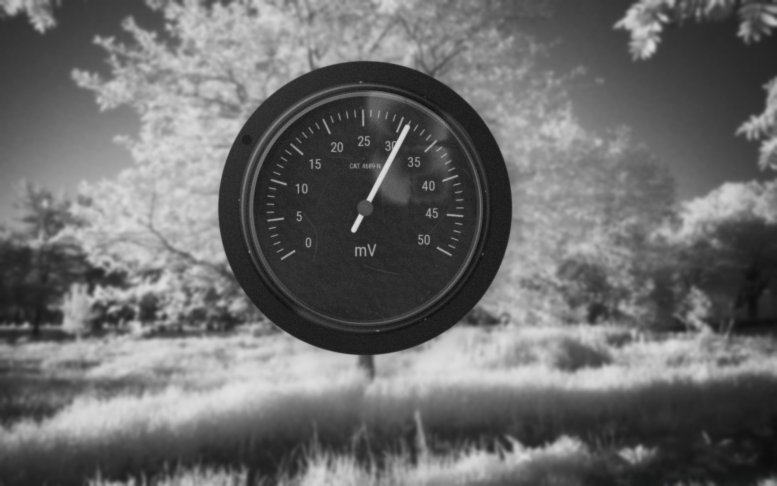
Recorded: value=31 unit=mV
